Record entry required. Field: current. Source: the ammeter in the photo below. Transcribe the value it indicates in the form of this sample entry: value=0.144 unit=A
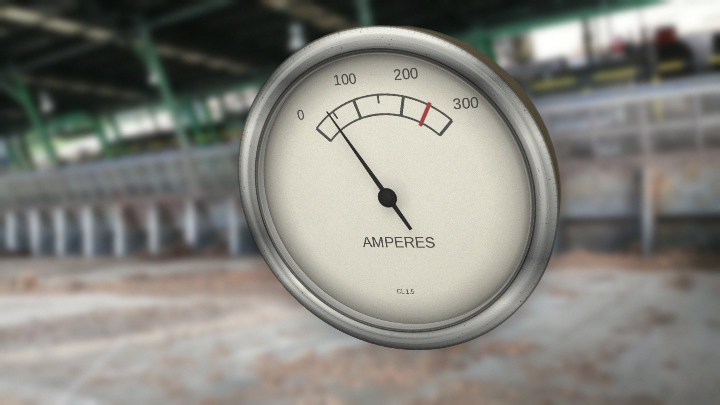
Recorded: value=50 unit=A
